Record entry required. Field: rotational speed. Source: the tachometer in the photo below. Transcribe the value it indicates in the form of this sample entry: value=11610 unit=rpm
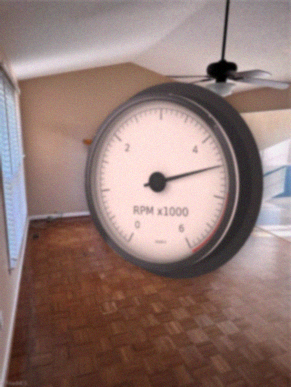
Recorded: value=4500 unit=rpm
